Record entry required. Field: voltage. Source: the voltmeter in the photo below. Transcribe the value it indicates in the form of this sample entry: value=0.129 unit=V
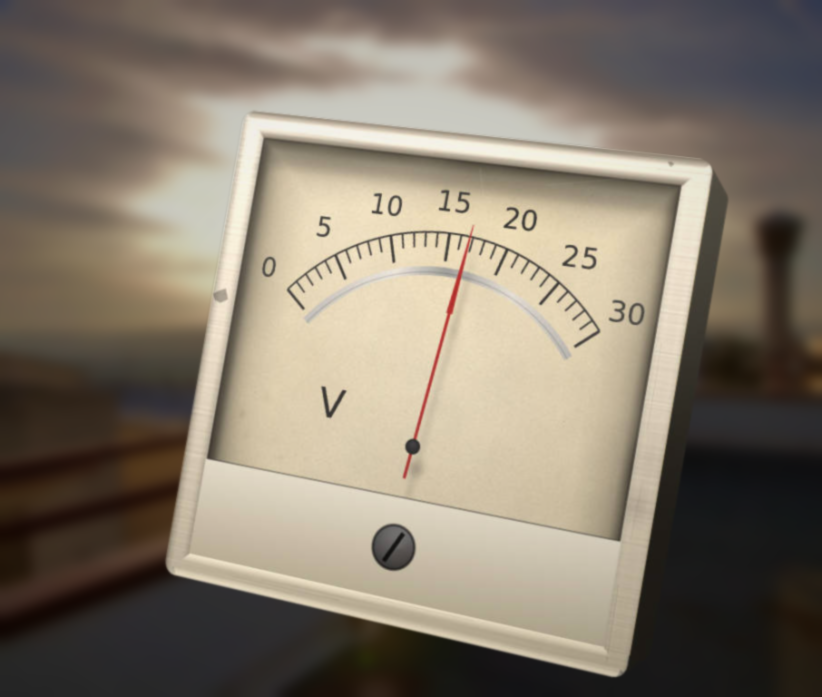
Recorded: value=17 unit=V
